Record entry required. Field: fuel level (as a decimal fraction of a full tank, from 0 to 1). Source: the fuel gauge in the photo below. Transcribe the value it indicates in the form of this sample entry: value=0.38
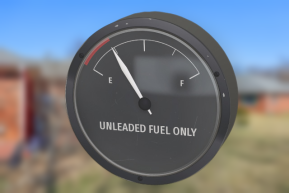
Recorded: value=0.25
